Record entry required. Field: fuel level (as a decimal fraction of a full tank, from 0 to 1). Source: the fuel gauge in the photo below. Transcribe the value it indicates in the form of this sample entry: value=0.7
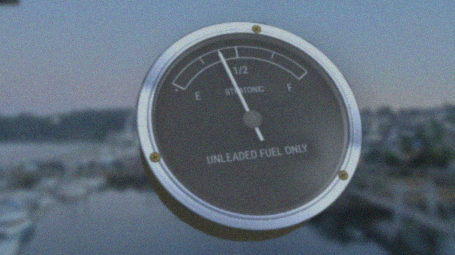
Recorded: value=0.375
